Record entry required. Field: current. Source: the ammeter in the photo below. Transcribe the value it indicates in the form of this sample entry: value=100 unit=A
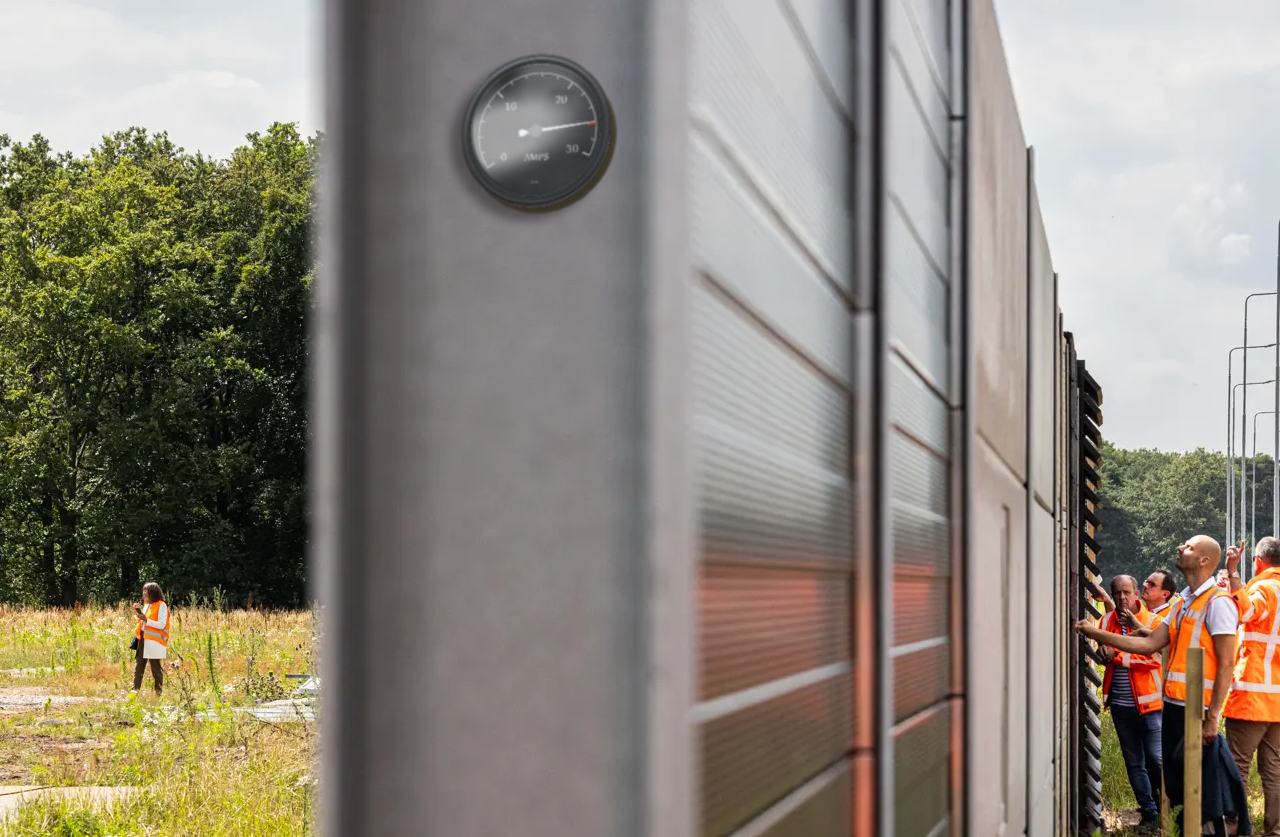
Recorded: value=26 unit=A
